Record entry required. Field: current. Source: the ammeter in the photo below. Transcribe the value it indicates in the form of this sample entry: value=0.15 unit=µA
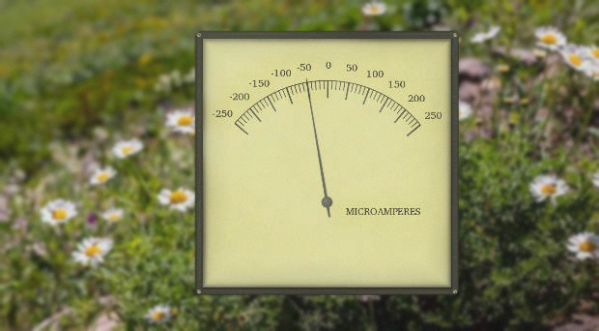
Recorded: value=-50 unit=µA
